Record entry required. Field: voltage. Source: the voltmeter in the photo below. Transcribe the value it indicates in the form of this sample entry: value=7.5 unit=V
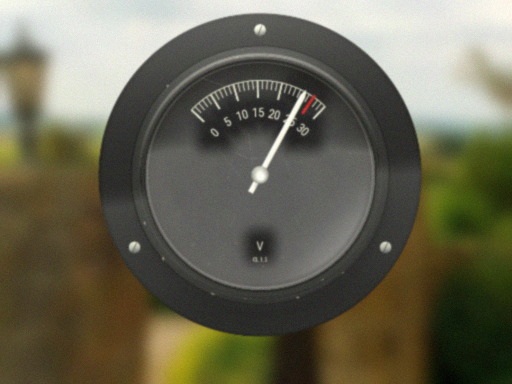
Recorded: value=25 unit=V
